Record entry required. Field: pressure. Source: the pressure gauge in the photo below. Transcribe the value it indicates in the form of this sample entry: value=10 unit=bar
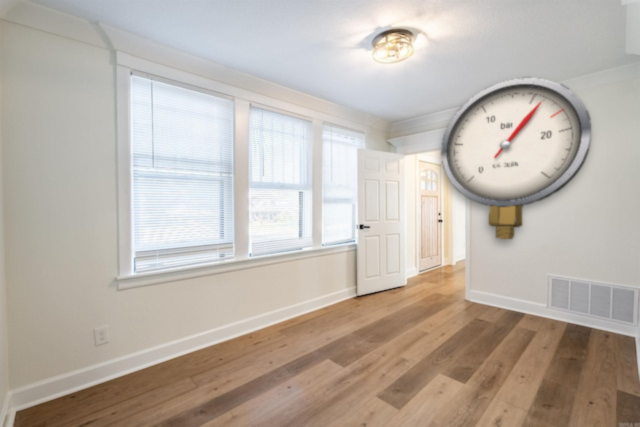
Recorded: value=16 unit=bar
